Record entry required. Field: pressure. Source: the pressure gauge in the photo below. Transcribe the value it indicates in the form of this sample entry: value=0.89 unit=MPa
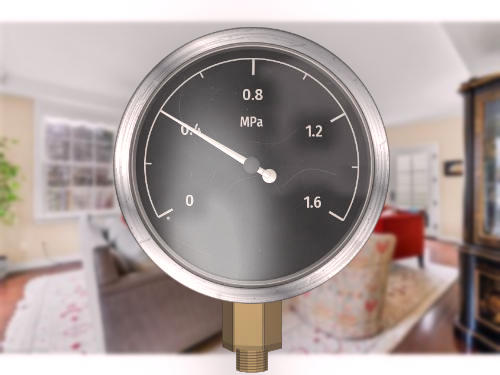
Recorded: value=0.4 unit=MPa
